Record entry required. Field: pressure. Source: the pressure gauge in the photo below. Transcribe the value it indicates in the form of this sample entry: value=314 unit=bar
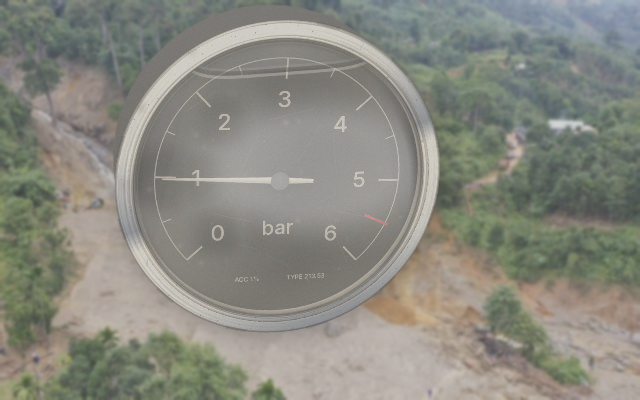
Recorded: value=1 unit=bar
